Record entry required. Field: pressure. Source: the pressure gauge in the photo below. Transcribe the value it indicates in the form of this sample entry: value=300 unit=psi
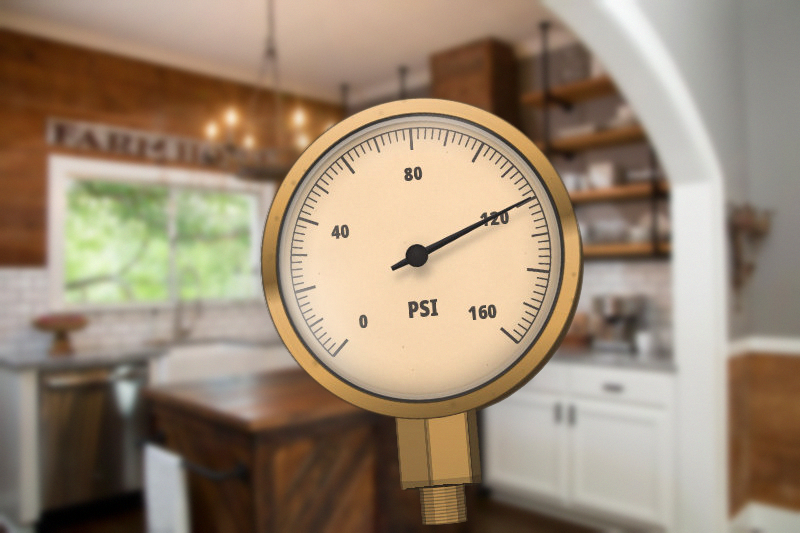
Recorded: value=120 unit=psi
